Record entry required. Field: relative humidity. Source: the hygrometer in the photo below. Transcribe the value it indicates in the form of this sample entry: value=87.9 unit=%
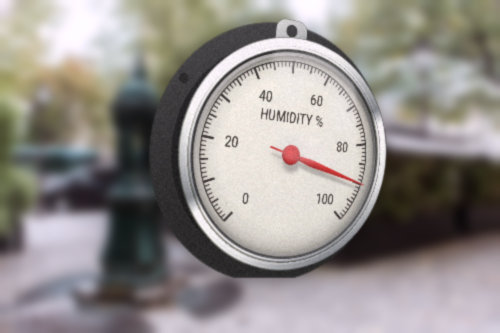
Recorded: value=90 unit=%
